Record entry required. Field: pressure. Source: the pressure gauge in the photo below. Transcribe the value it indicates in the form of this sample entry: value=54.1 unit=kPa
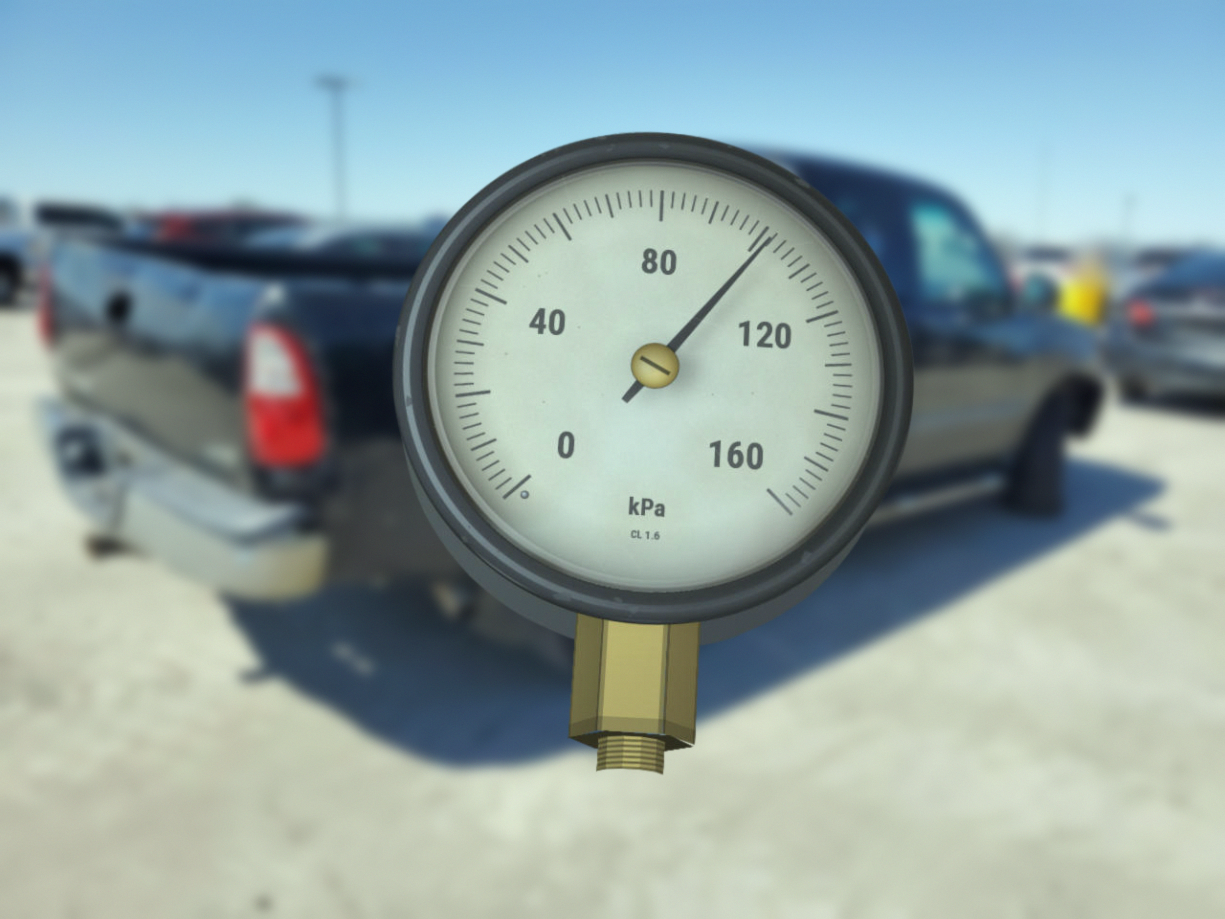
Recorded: value=102 unit=kPa
